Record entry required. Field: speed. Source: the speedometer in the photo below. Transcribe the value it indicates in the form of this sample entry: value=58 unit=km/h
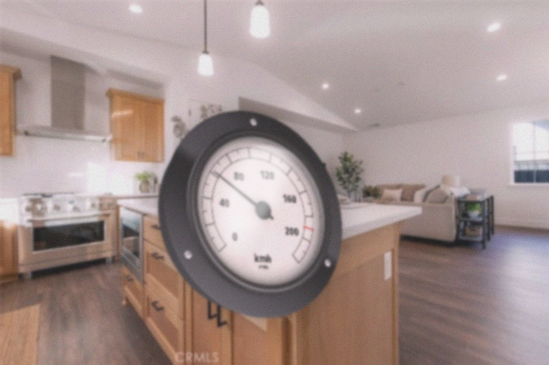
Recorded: value=60 unit=km/h
